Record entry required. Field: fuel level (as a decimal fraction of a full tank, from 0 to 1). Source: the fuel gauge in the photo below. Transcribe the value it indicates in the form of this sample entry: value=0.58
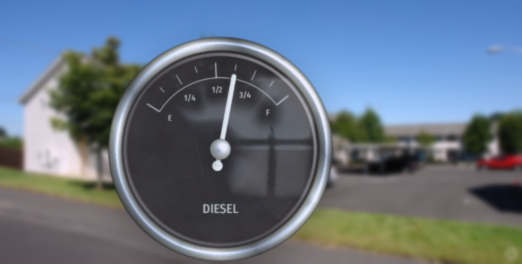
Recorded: value=0.625
